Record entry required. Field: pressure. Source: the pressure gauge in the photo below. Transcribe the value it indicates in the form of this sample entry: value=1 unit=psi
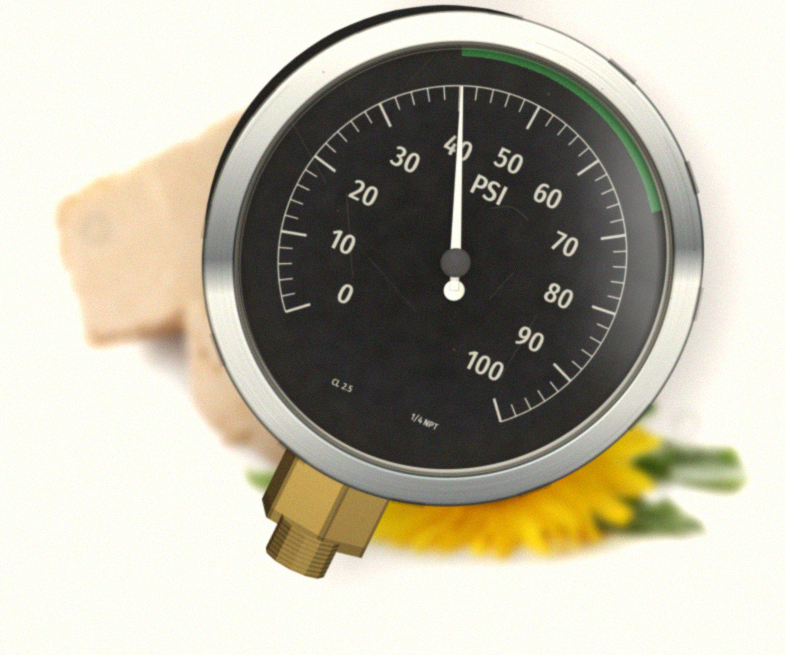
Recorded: value=40 unit=psi
